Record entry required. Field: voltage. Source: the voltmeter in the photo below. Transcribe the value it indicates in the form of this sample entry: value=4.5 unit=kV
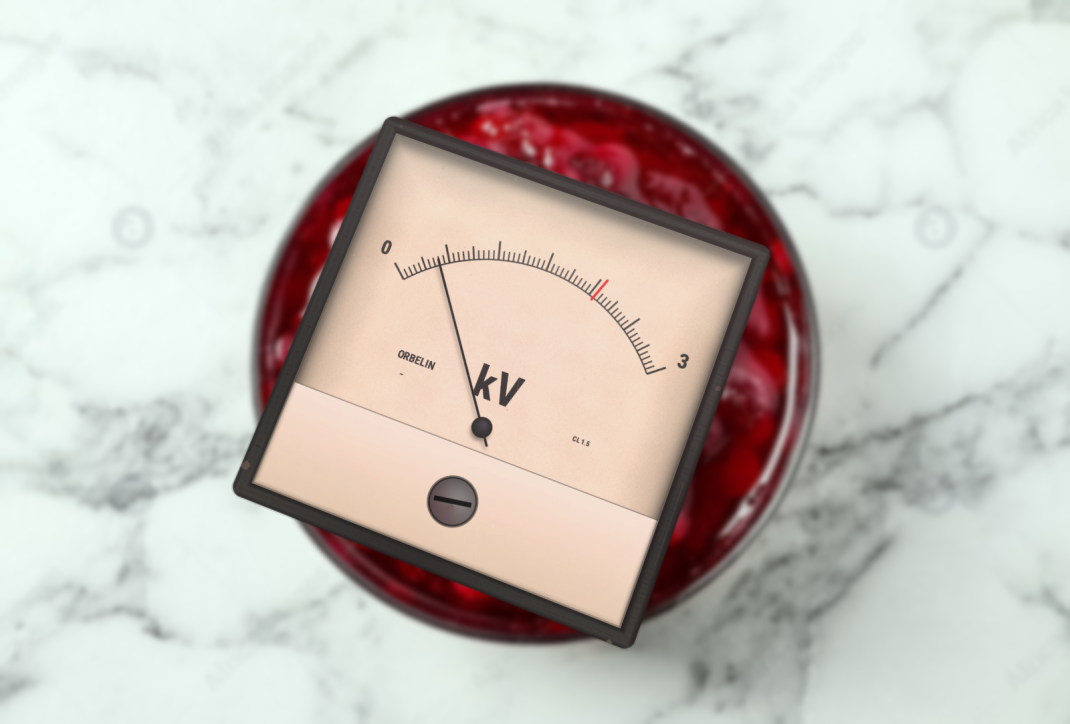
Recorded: value=0.4 unit=kV
